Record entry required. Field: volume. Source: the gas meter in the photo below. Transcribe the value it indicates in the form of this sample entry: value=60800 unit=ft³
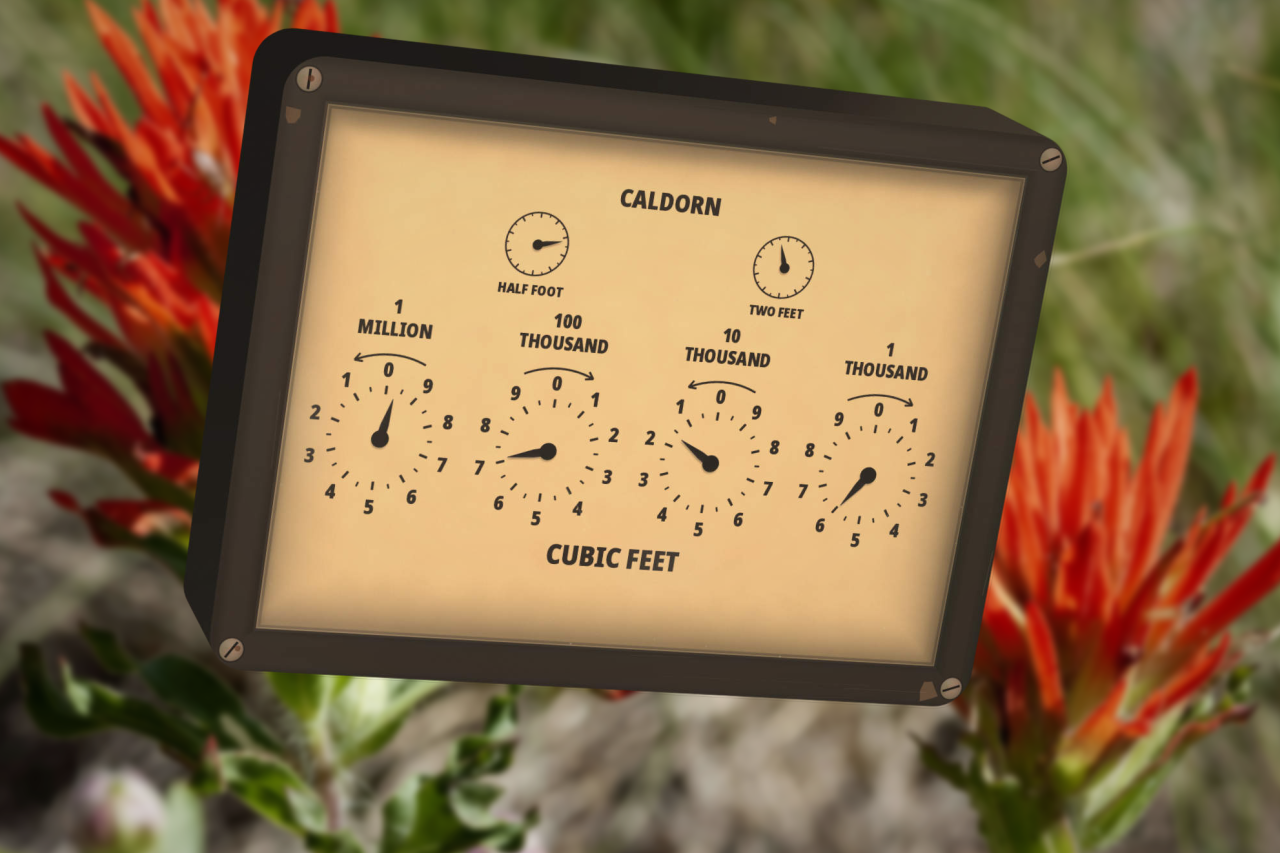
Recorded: value=971600 unit=ft³
